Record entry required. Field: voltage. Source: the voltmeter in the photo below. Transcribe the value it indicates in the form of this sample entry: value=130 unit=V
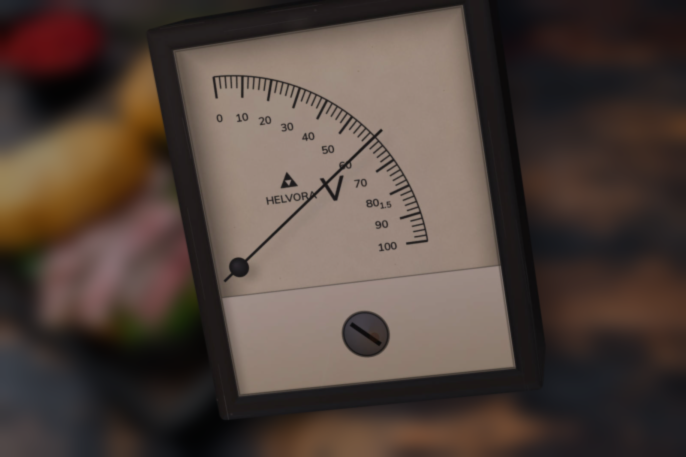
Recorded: value=60 unit=V
